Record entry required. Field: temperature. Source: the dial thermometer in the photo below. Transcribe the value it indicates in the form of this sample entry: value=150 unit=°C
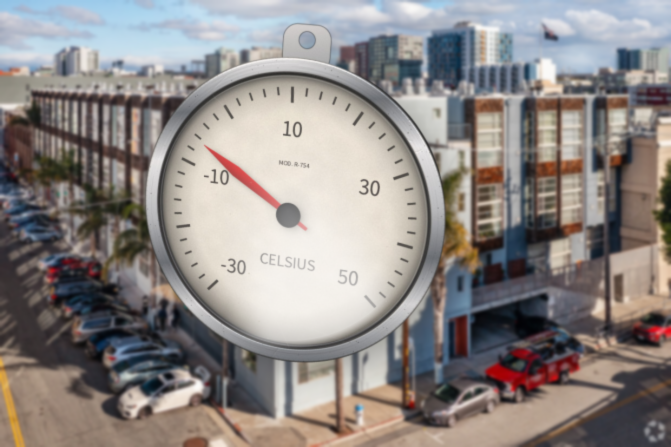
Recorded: value=-6 unit=°C
